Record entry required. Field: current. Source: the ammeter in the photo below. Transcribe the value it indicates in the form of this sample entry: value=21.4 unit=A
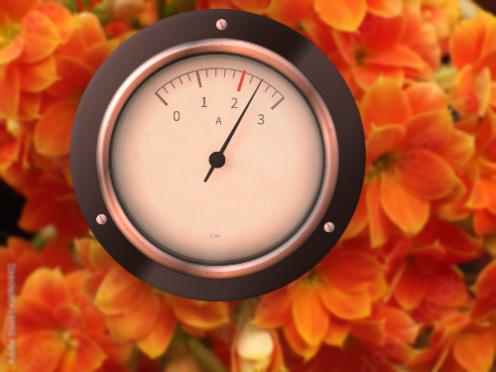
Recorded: value=2.4 unit=A
